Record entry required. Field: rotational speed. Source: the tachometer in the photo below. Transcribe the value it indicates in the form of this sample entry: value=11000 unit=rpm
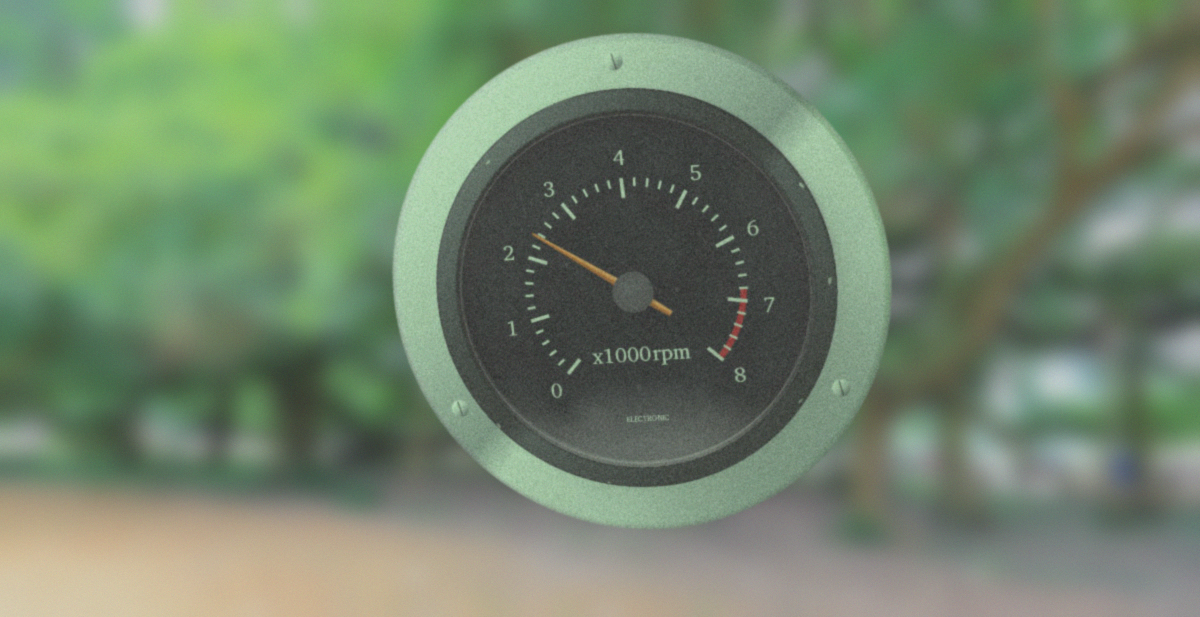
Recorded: value=2400 unit=rpm
